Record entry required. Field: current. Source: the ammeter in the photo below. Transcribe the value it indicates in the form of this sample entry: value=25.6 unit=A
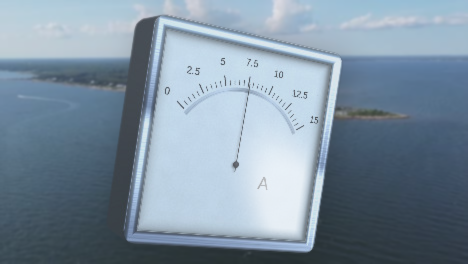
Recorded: value=7.5 unit=A
